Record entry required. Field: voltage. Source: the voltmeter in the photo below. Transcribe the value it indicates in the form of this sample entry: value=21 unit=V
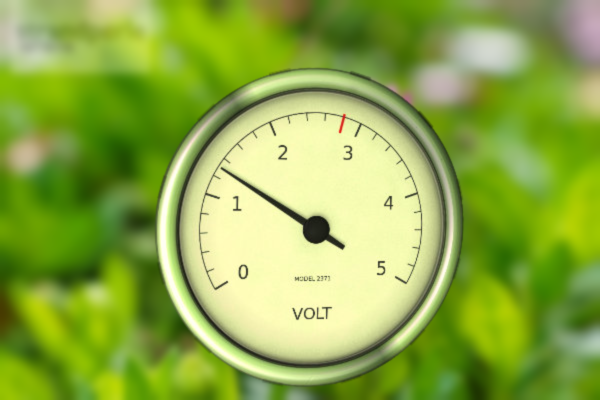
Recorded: value=1.3 unit=V
